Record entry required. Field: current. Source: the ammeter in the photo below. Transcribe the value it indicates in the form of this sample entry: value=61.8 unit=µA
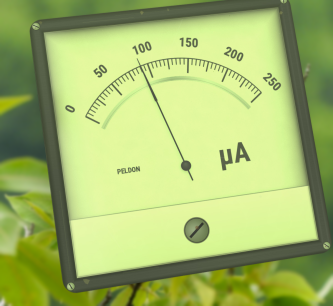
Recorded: value=90 unit=µA
